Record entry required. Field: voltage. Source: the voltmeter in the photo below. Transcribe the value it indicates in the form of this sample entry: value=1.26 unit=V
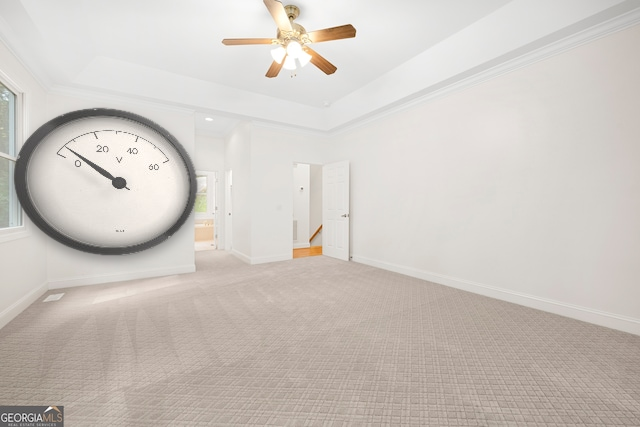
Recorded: value=5 unit=V
